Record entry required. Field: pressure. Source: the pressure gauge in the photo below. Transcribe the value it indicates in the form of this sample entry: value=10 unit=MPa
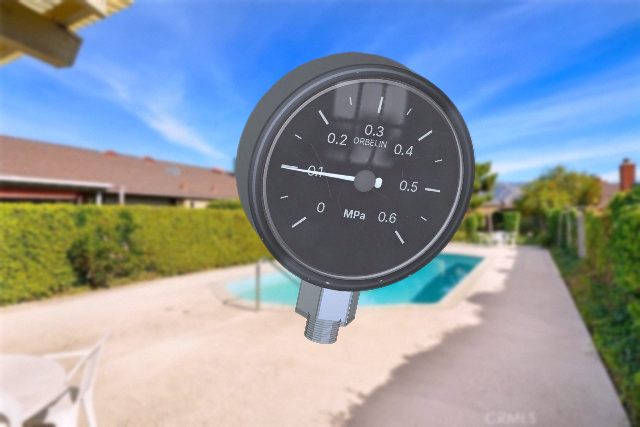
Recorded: value=0.1 unit=MPa
